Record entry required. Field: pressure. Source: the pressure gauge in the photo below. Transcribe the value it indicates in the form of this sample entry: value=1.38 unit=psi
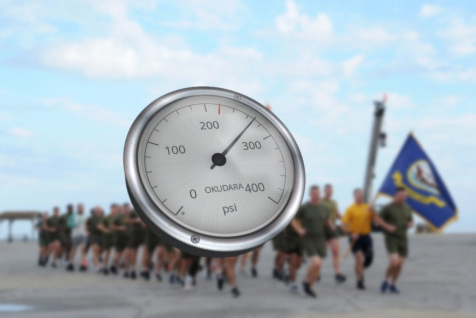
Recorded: value=270 unit=psi
